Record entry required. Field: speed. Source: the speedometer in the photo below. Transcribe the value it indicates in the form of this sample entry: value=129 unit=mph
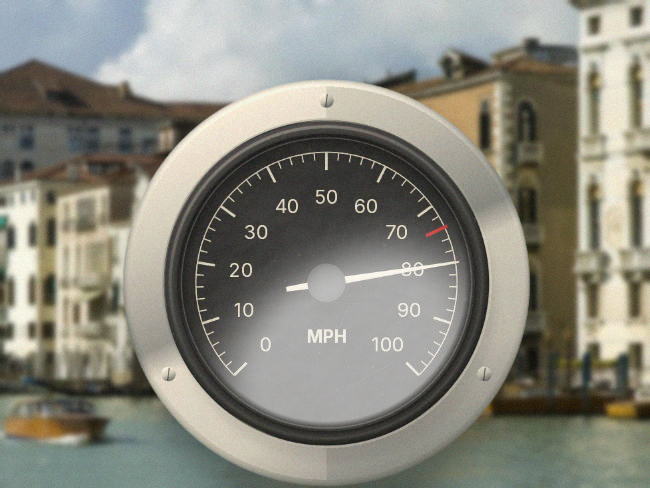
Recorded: value=80 unit=mph
